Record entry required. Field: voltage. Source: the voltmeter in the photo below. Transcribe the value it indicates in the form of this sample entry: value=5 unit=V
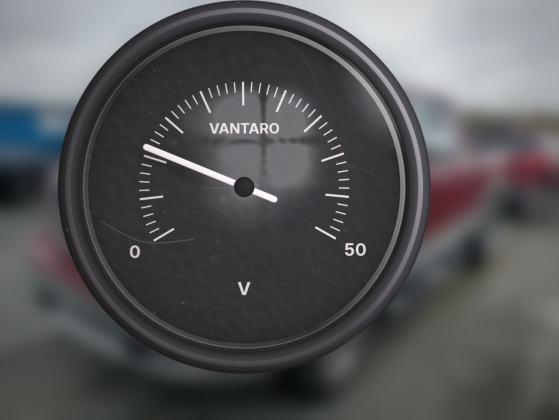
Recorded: value=11 unit=V
